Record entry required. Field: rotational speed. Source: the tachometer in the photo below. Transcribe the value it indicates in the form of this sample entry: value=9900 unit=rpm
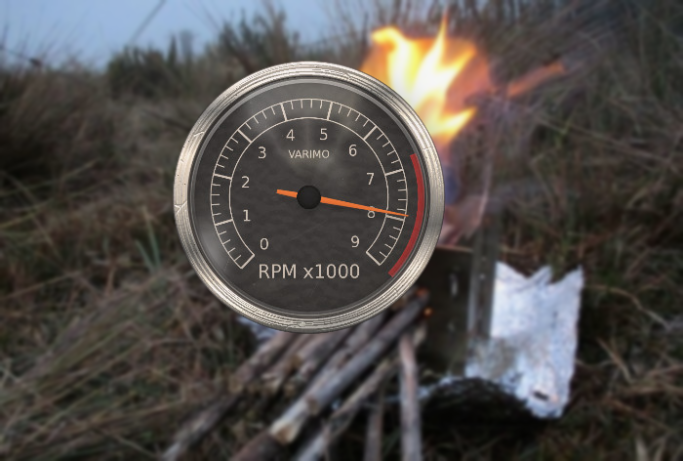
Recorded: value=7900 unit=rpm
